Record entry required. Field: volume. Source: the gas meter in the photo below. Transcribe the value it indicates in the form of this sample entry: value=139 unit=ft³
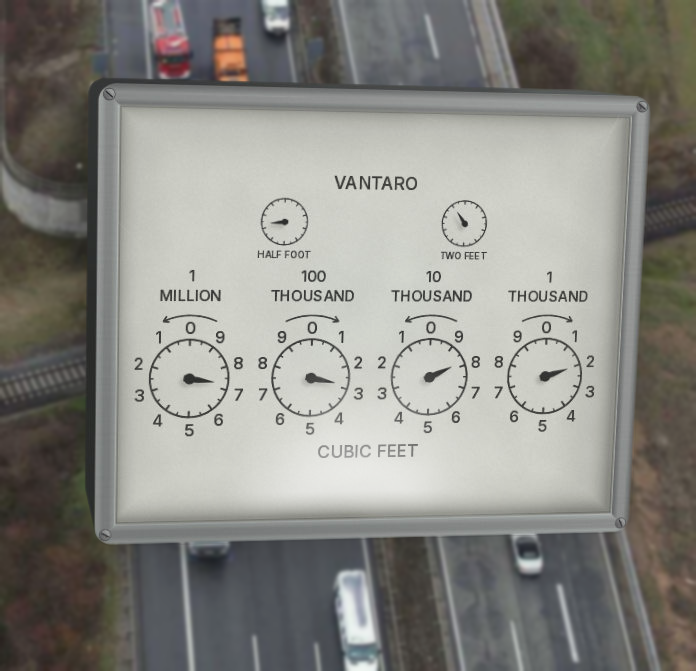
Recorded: value=728200 unit=ft³
